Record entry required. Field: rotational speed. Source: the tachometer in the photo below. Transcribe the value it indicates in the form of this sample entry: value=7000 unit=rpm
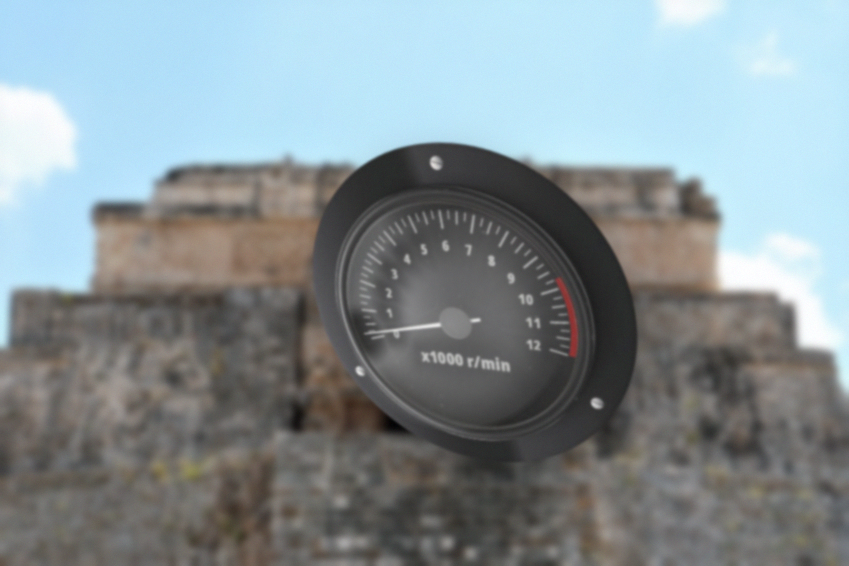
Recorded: value=250 unit=rpm
